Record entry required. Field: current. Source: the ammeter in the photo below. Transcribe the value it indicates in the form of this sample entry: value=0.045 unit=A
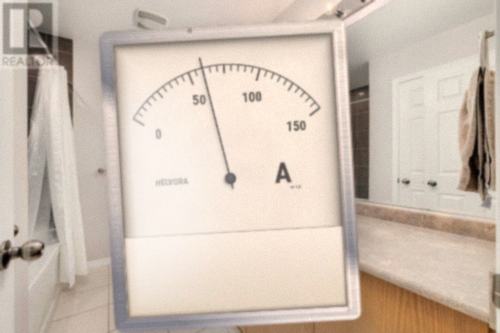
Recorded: value=60 unit=A
